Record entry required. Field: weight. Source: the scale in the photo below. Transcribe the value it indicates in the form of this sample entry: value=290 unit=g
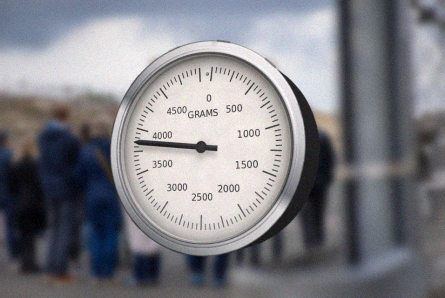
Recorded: value=3850 unit=g
